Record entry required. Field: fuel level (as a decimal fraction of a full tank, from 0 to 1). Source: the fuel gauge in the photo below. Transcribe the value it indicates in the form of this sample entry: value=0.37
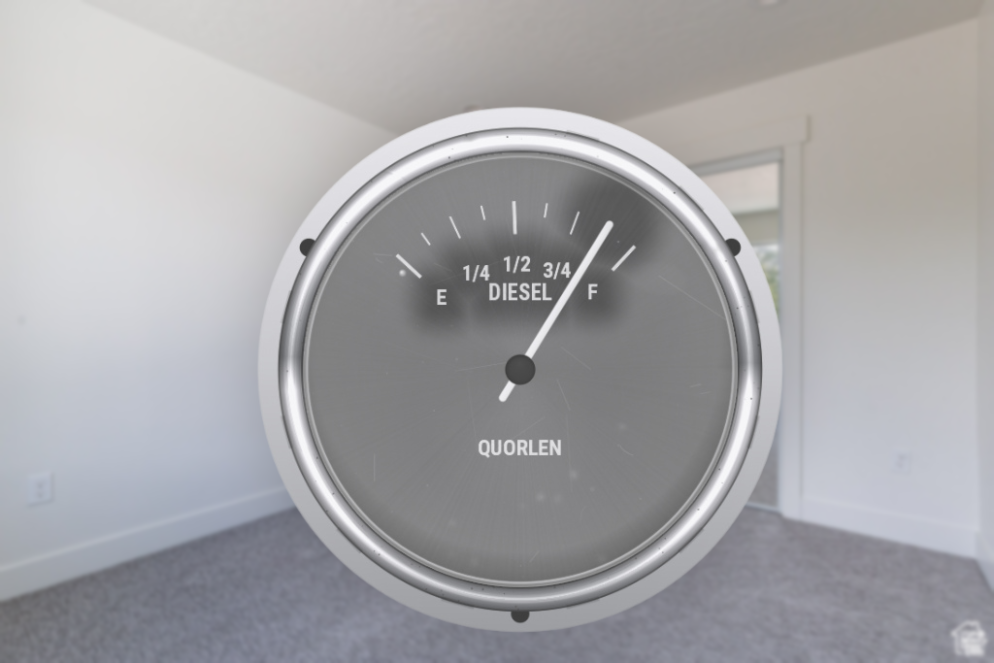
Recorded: value=0.875
